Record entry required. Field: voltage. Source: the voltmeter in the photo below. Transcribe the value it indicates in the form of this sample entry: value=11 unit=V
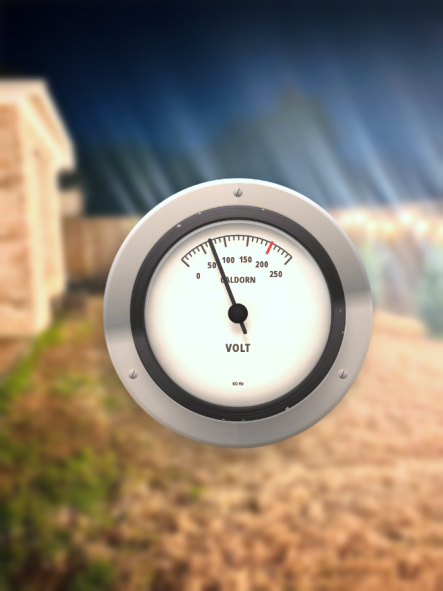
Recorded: value=70 unit=V
